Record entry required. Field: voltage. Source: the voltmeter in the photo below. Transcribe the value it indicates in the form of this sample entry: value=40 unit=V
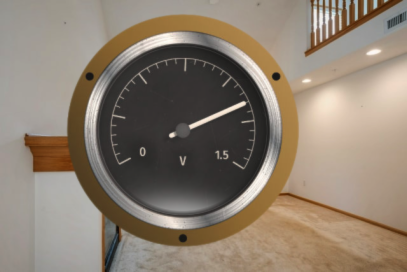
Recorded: value=1.15 unit=V
